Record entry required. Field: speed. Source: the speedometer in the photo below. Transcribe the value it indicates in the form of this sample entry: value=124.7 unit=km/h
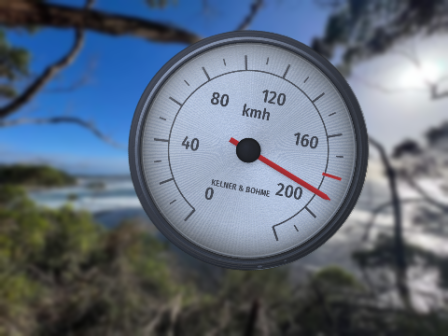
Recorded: value=190 unit=km/h
